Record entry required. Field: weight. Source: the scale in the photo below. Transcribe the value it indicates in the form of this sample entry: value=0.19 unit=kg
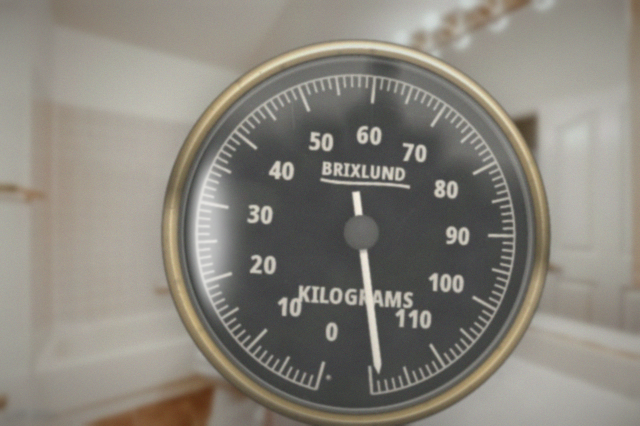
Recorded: value=119 unit=kg
